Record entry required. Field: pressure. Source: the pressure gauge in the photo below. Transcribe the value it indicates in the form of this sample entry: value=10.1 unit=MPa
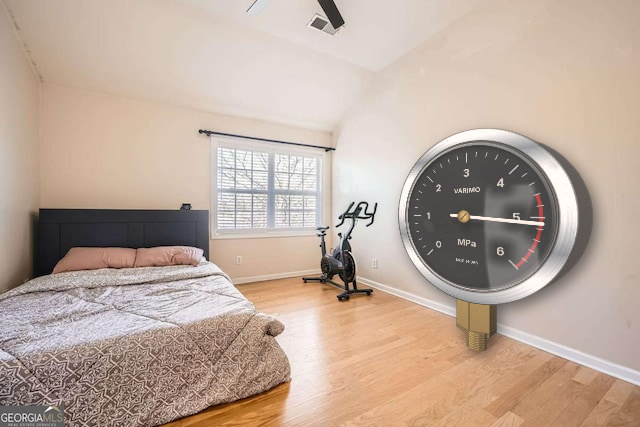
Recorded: value=5.1 unit=MPa
